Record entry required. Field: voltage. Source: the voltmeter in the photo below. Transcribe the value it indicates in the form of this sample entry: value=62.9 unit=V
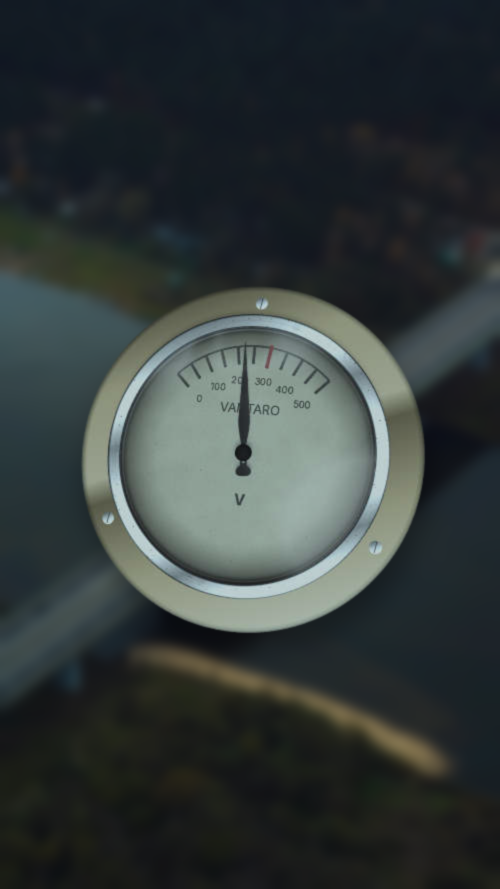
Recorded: value=225 unit=V
